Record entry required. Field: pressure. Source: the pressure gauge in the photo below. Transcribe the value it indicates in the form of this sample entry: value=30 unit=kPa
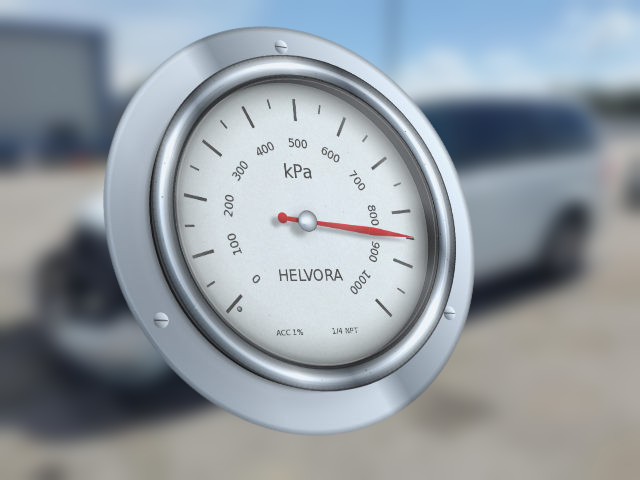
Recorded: value=850 unit=kPa
